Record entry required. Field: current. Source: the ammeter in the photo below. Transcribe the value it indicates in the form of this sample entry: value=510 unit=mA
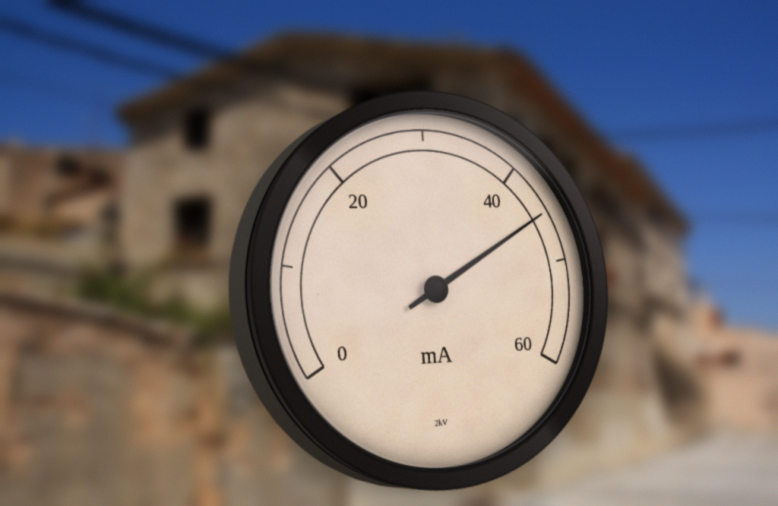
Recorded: value=45 unit=mA
